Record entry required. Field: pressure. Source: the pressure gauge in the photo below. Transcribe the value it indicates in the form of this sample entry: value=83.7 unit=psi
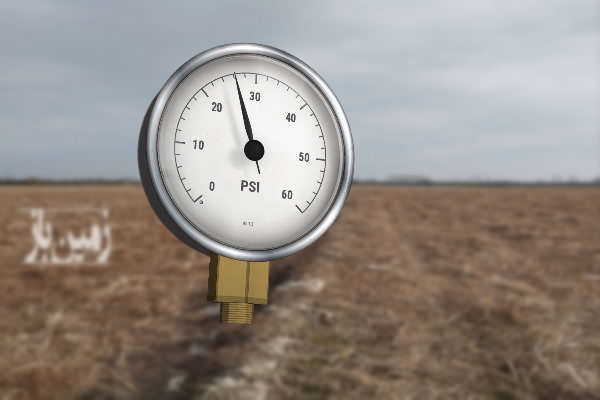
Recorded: value=26 unit=psi
